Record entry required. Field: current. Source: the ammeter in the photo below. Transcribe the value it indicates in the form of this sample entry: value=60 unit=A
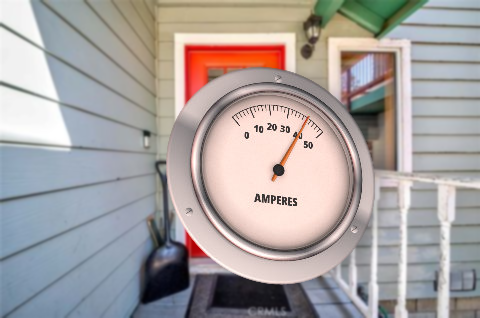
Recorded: value=40 unit=A
